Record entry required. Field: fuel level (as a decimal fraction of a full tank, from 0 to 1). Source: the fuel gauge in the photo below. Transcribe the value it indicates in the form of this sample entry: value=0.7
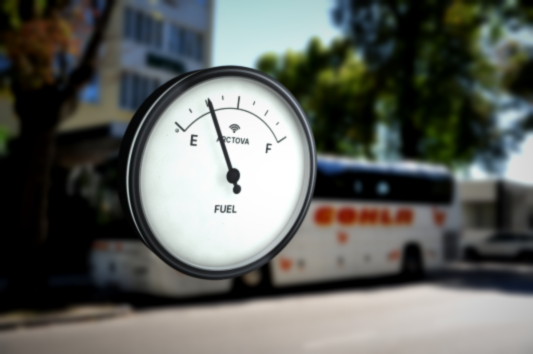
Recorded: value=0.25
